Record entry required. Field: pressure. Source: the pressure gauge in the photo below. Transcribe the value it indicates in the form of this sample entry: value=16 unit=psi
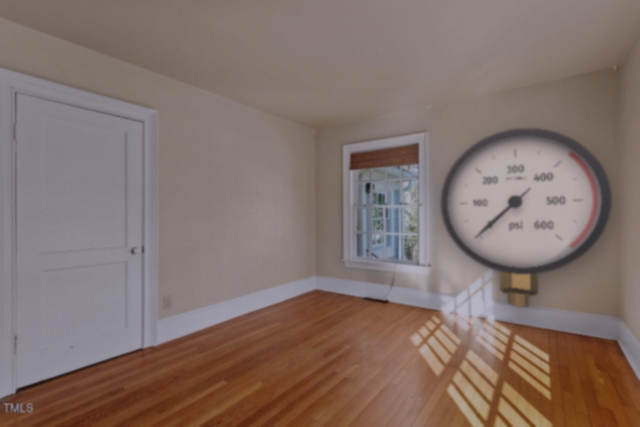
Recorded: value=0 unit=psi
